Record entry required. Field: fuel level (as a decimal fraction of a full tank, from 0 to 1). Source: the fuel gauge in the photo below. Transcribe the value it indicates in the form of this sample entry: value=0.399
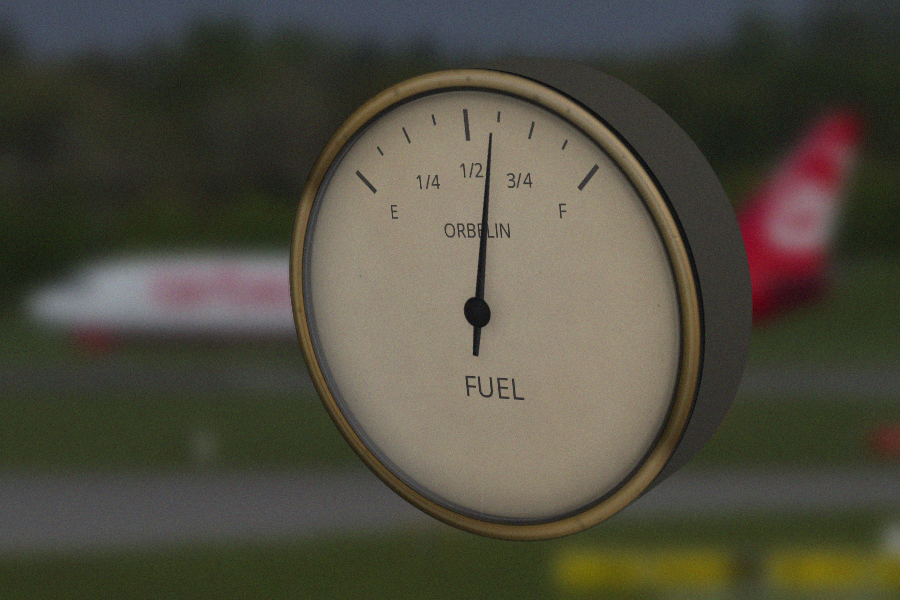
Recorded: value=0.625
